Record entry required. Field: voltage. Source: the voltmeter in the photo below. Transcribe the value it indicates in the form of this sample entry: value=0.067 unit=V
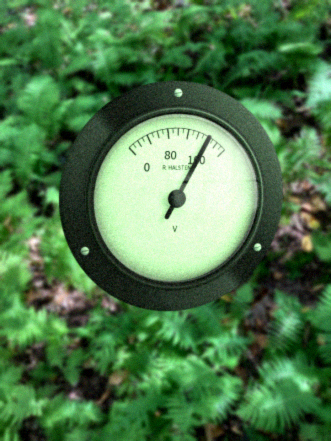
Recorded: value=160 unit=V
